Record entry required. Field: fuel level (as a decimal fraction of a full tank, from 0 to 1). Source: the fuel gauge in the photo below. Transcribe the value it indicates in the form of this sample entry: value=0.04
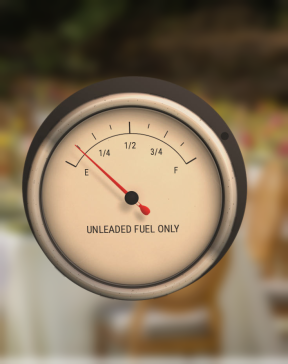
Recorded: value=0.125
